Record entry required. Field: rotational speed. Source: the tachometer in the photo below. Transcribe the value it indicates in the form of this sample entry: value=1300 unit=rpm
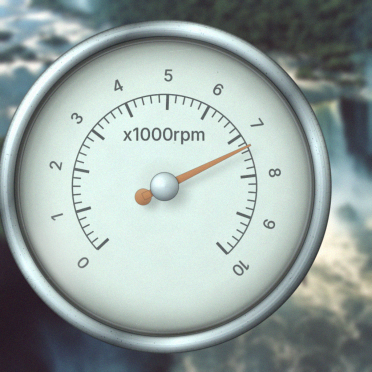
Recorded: value=7300 unit=rpm
